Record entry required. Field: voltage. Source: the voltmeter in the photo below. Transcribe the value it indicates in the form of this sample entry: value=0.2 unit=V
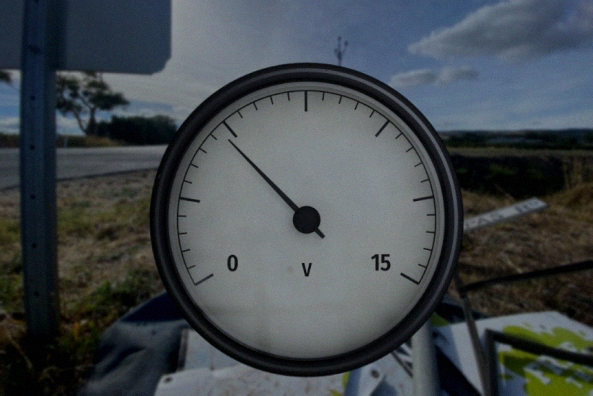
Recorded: value=4.75 unit=V
